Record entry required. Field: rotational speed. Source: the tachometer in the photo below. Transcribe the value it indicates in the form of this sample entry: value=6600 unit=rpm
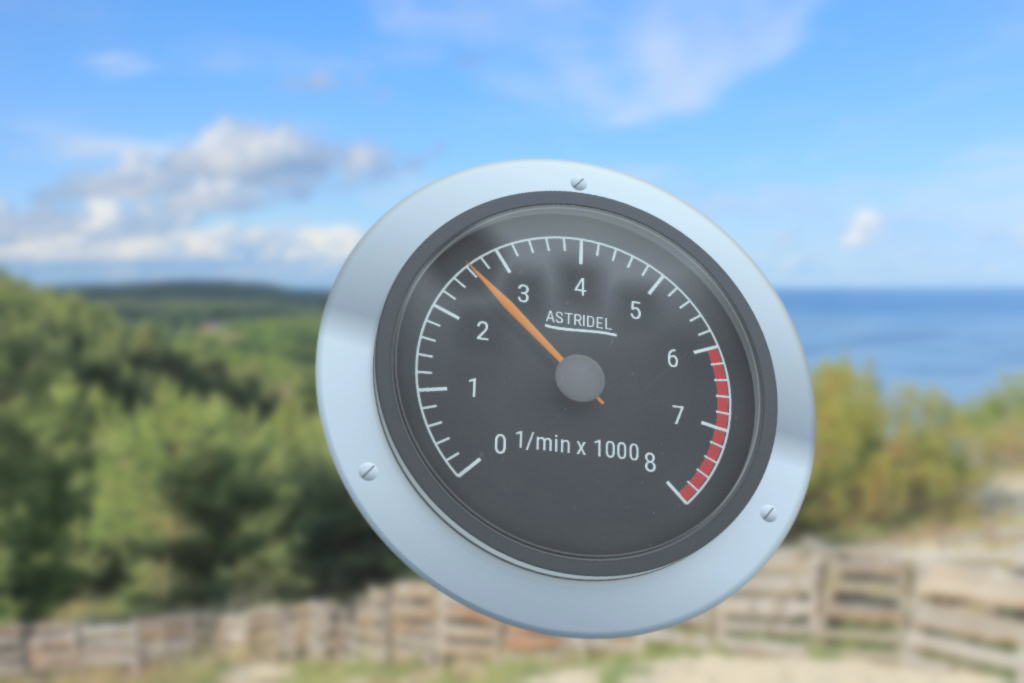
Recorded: value=2600 unit=rpm
